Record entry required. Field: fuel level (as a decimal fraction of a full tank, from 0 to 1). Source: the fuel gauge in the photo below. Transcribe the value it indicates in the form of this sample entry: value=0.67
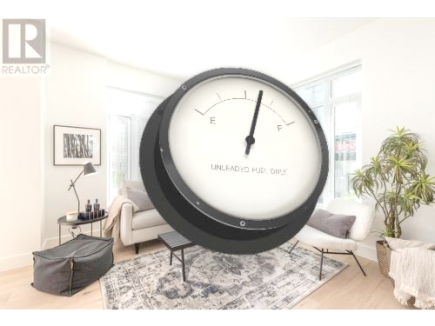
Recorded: value=0.625
